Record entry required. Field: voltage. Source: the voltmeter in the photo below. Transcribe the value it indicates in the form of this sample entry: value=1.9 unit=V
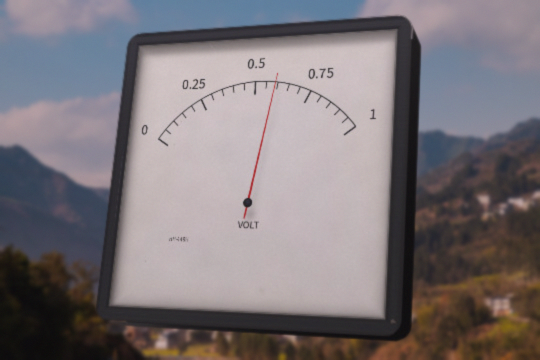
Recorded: value=0.6 unit=V
